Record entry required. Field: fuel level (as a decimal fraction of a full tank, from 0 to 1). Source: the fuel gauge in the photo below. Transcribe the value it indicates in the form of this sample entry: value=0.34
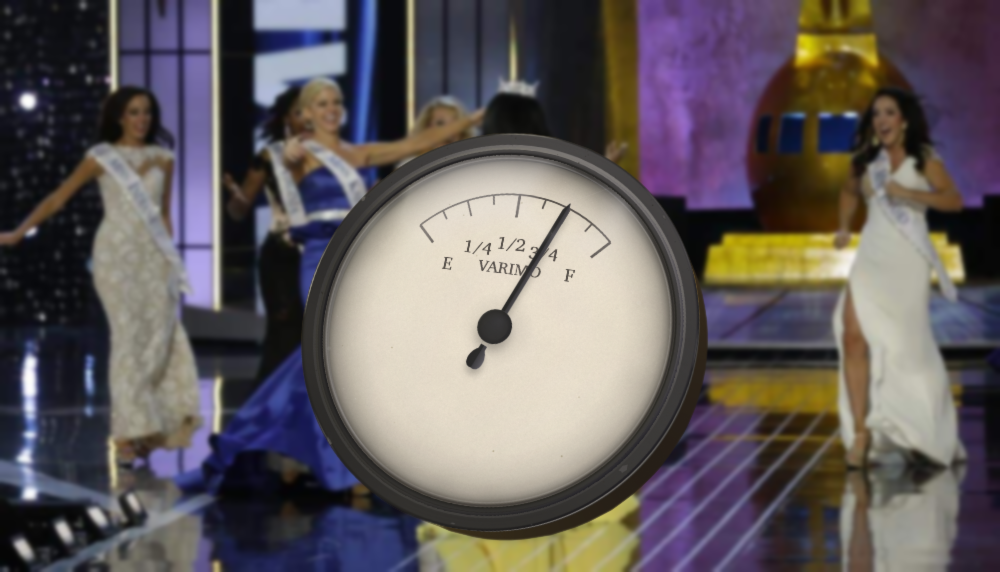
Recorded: value=0.75
